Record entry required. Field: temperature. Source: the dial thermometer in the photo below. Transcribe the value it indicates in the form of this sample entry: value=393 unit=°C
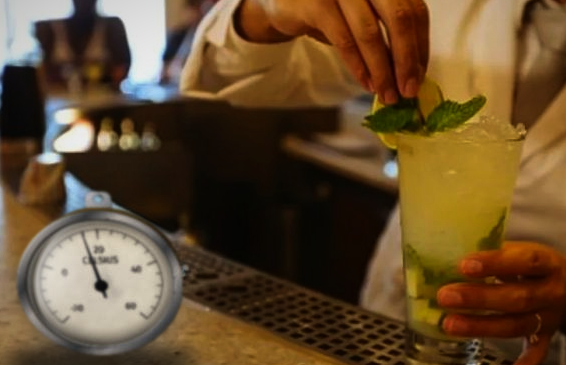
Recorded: value=16 unit=°C
